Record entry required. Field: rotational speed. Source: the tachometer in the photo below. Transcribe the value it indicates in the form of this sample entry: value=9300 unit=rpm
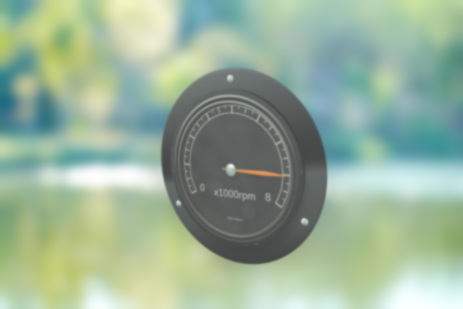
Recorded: value=7000 unit=rpm
